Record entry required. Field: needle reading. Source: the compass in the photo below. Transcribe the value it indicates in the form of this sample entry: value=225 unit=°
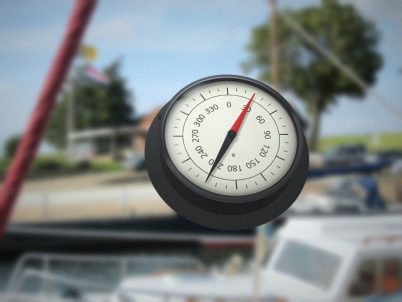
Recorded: value=30 unit=°
